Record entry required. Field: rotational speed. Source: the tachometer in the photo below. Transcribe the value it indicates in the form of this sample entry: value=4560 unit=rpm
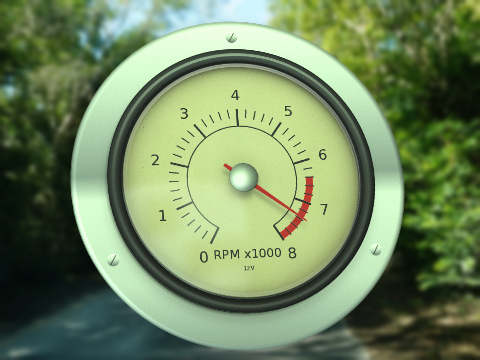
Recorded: value=7400 unit=rpm
